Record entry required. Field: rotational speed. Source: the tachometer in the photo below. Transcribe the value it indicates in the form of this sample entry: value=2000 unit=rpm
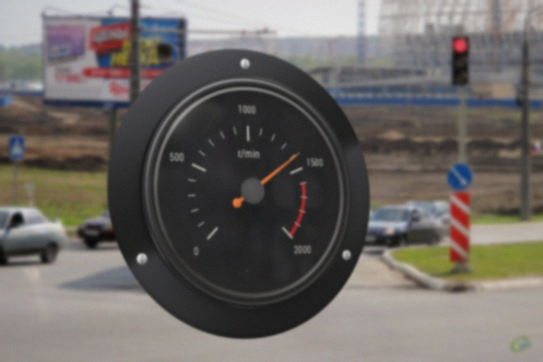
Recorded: value=1400 unit=rpm
